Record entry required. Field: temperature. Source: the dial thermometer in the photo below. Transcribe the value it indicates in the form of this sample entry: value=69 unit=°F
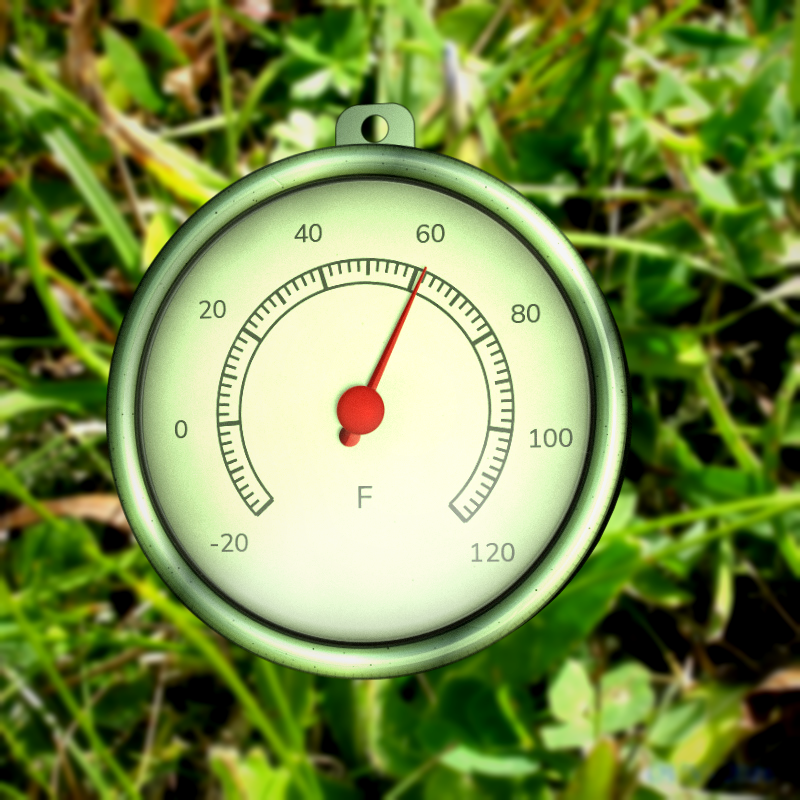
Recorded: value=62 unit=°F
